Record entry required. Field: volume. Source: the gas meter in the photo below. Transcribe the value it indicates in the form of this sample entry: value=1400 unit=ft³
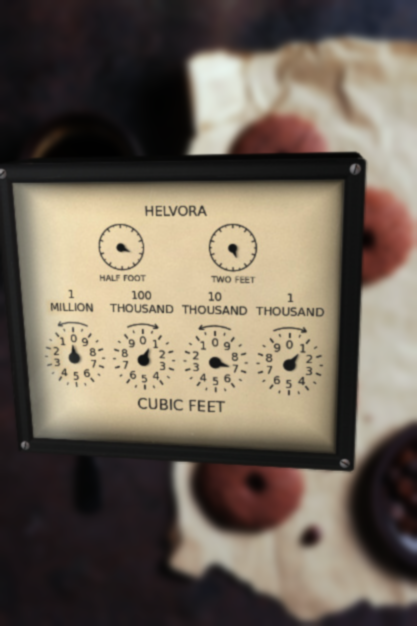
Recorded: value=7100 unit=ft³
